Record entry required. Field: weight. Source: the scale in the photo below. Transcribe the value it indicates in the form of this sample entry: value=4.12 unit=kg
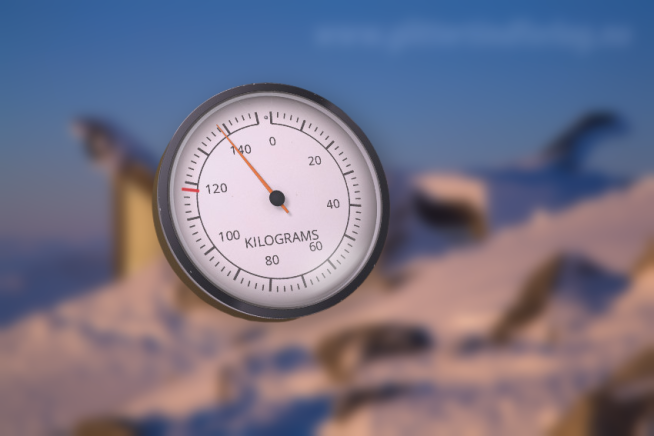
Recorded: value=138 unit=kg
